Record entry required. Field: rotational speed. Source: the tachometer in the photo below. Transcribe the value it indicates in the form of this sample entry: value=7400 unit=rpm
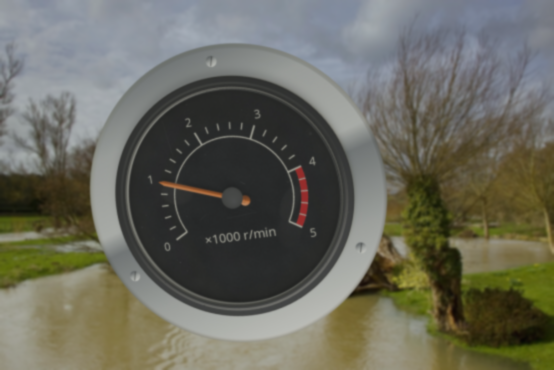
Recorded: value=1000 unit=rpm
